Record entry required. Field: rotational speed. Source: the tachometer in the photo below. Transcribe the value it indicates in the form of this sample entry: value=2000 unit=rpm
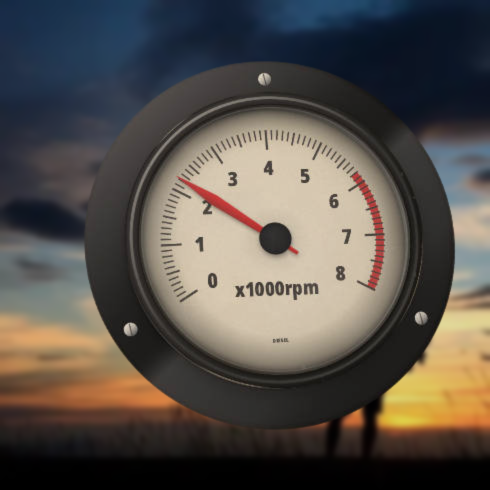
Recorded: value=2200 unit=rpm
